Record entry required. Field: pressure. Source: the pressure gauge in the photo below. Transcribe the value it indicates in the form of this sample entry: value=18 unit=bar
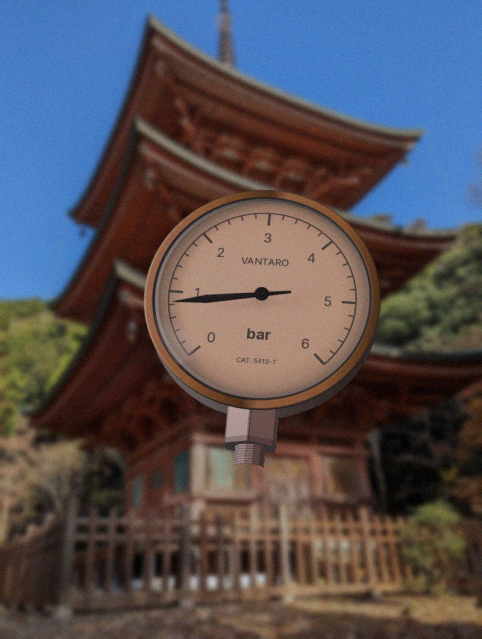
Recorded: value=0.8 unit=bar
